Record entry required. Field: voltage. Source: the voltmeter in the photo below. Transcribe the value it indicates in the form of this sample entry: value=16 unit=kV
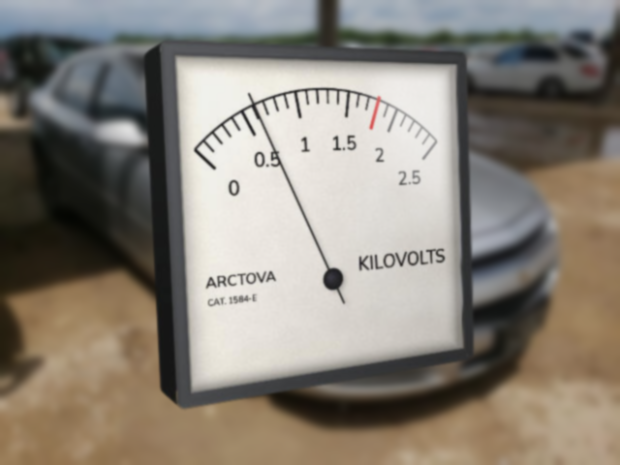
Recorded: value=0.6 unit=kV
